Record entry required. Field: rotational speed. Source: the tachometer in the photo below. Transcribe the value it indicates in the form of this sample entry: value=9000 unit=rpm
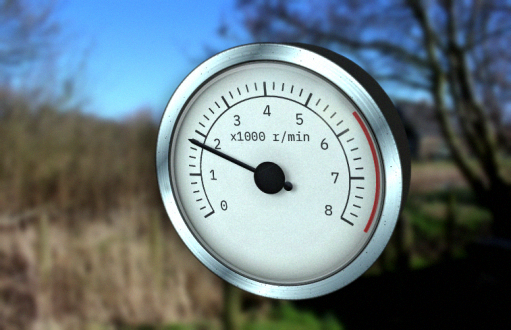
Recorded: value=1800 unit=rpm
